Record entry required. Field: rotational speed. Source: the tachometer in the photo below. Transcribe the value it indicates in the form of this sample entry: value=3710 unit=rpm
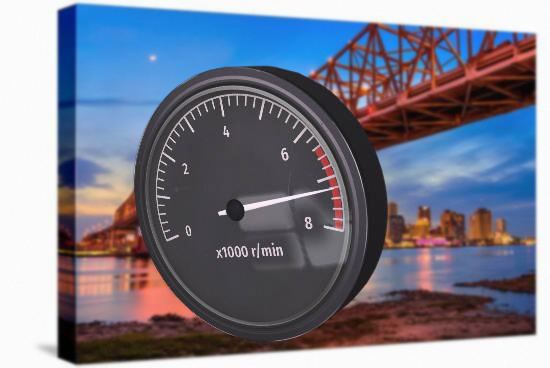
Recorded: value=7200 unit=rpm
